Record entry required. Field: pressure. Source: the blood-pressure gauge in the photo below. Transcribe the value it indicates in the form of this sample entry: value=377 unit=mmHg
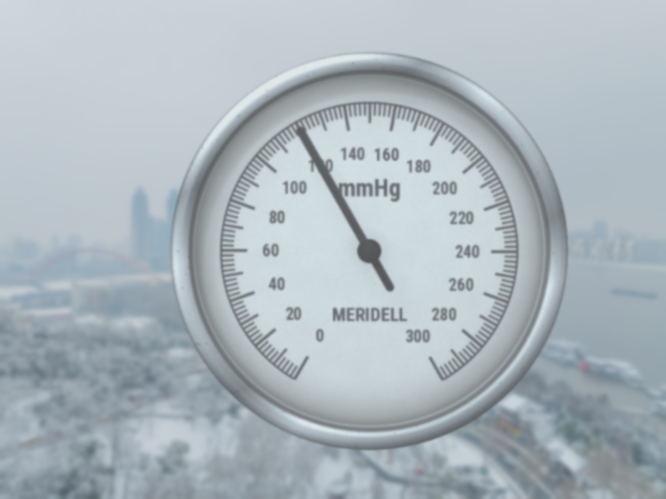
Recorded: value=120 unit=mmHg
